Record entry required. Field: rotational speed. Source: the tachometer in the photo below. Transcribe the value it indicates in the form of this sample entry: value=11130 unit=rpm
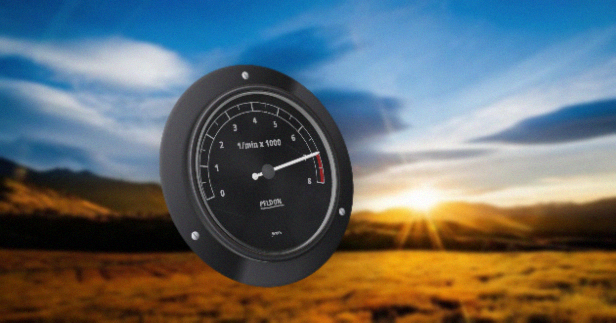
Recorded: value=7000 unit=rpm
